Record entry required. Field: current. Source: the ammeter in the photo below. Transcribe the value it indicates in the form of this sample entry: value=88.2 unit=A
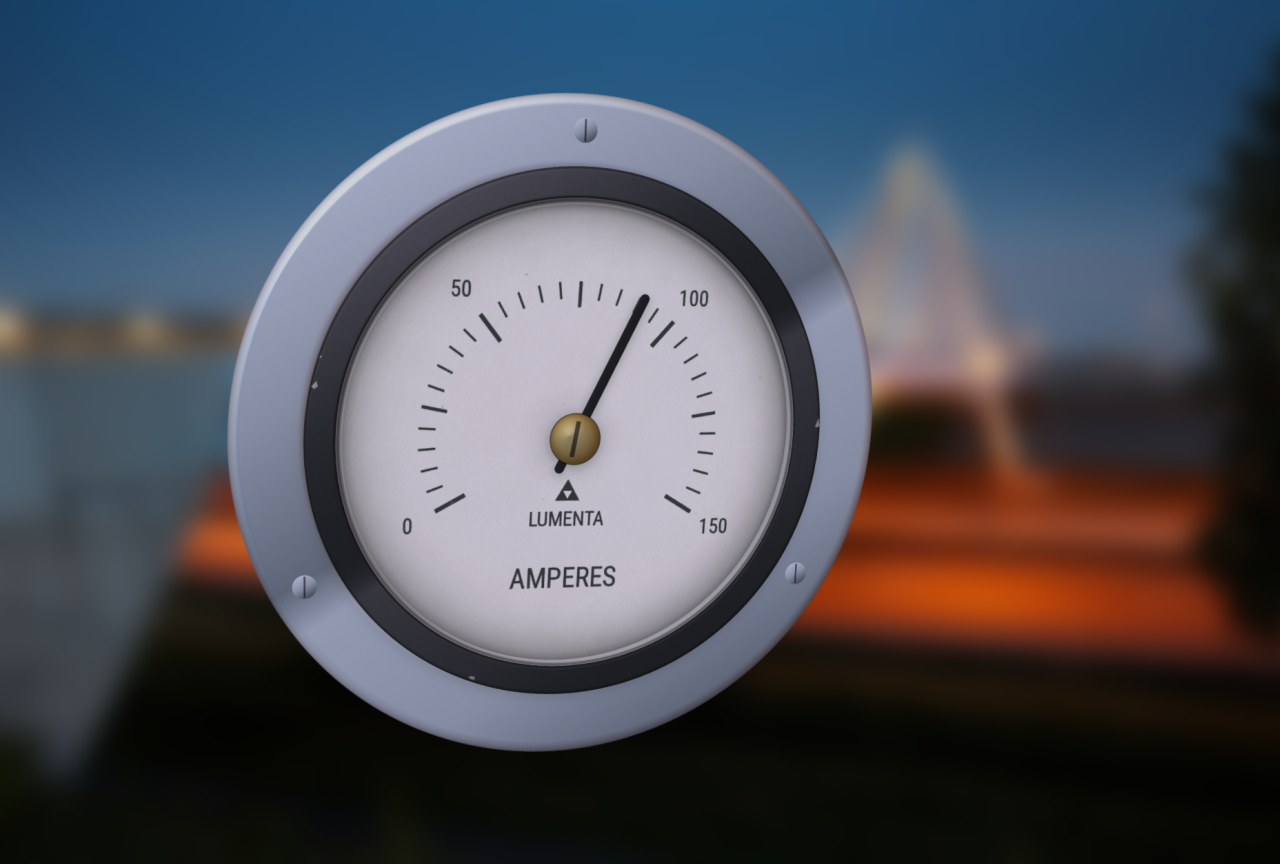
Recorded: value=90 unit=A
